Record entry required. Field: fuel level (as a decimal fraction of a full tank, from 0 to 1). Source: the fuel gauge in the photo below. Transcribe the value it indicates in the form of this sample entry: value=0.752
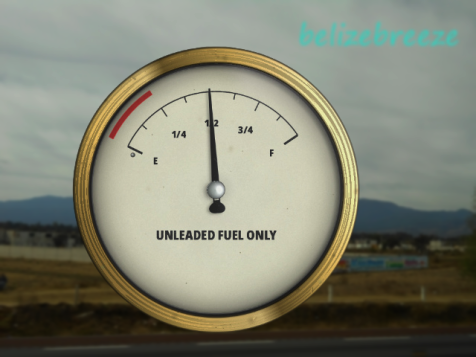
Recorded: value=0.5
